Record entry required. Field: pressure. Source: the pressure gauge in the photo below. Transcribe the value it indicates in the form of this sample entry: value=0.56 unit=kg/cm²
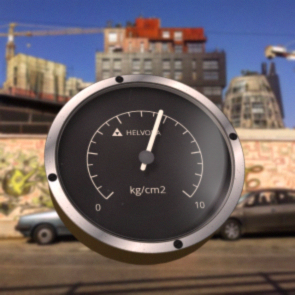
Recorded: value=5.75 unit=kg/cm²
